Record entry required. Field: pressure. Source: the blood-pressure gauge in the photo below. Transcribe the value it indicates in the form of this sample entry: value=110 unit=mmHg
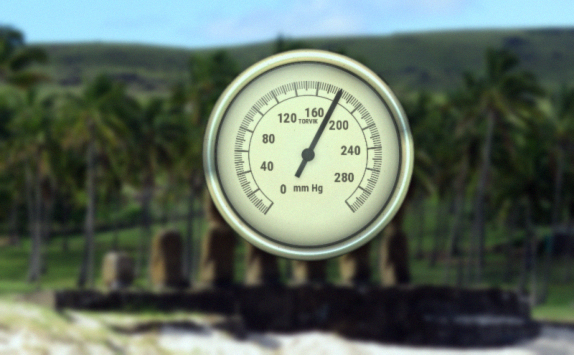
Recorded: value=180 unit=mmHg
